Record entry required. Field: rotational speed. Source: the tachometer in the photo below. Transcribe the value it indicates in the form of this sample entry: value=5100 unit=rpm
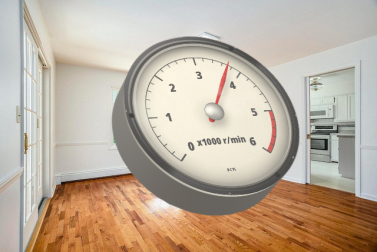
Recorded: value=3700 unit=rpm
